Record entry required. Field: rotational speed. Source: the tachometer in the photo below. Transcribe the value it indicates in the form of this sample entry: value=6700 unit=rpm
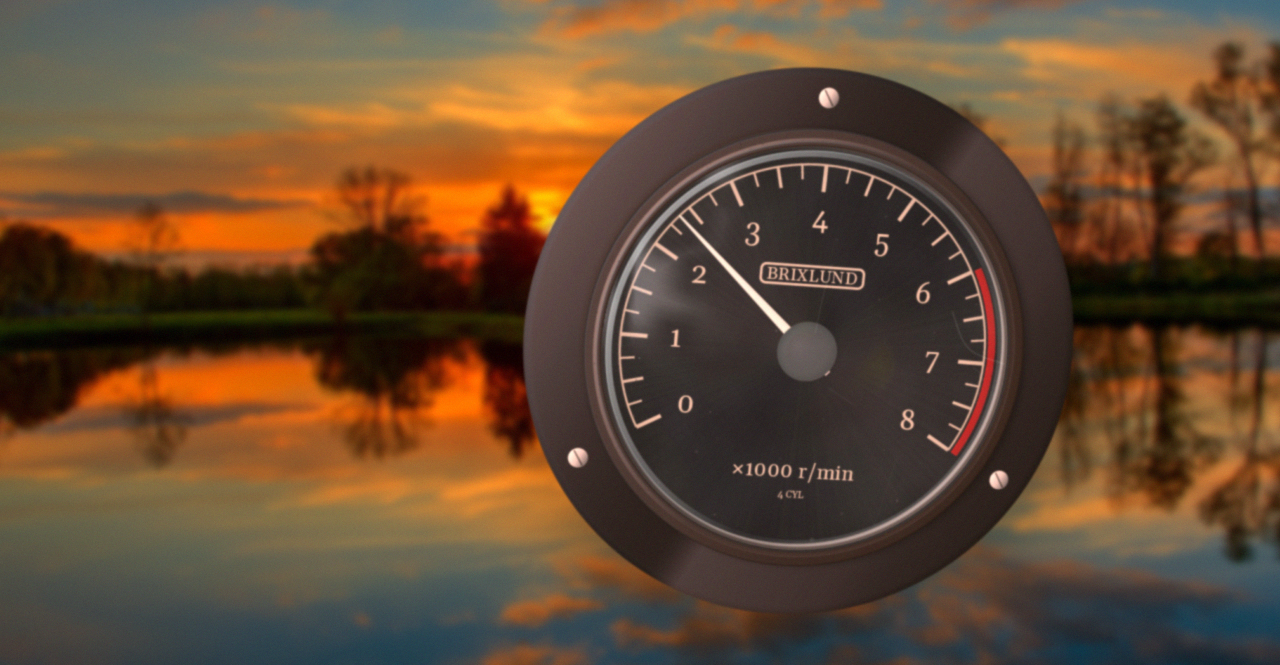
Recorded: value=2375 unit=rpm
